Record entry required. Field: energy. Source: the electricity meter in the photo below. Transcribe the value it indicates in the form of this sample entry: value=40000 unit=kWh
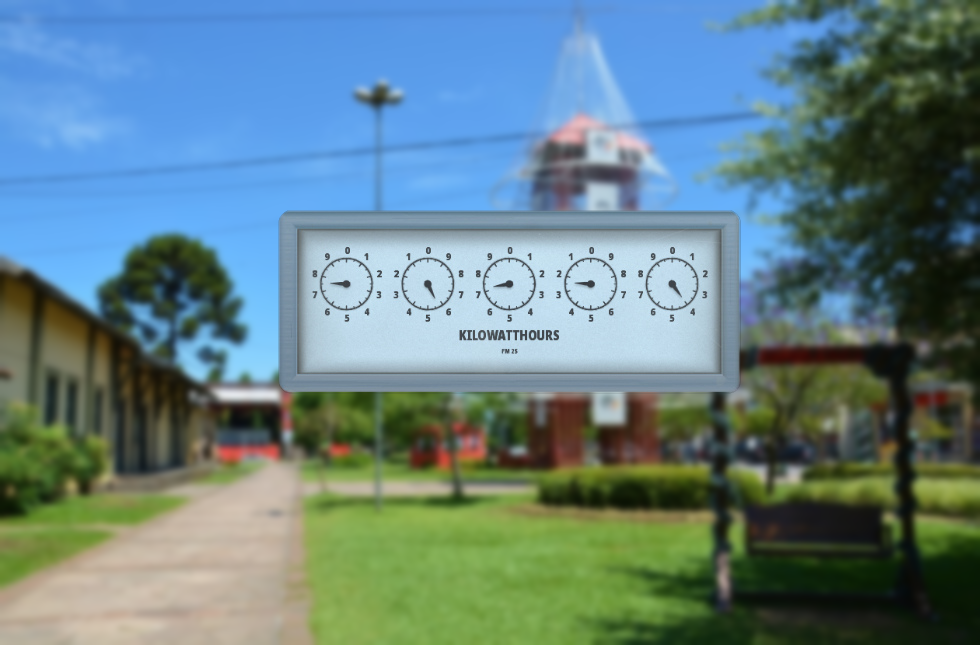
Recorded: value=75724 unit=kWh
